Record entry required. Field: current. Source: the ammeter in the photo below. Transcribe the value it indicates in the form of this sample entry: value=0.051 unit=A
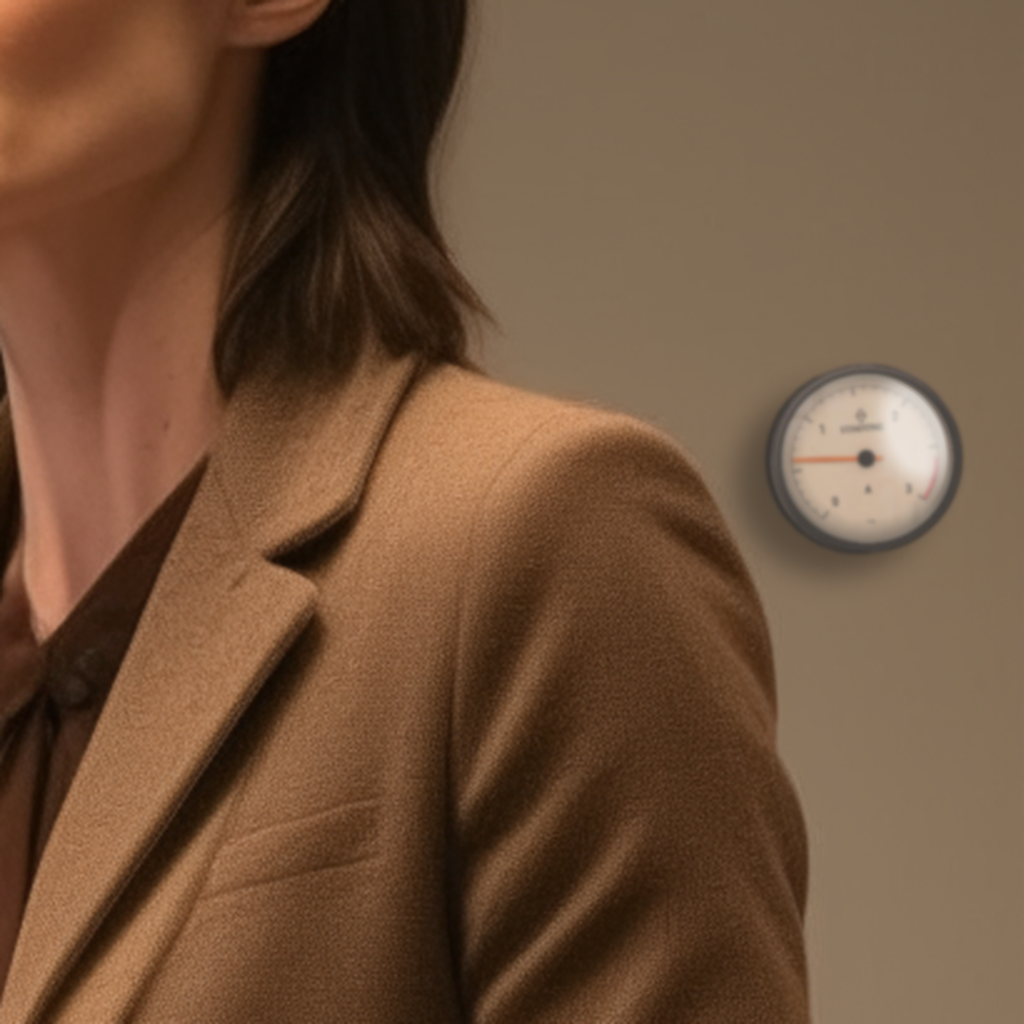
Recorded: value=0.6 unit=A
